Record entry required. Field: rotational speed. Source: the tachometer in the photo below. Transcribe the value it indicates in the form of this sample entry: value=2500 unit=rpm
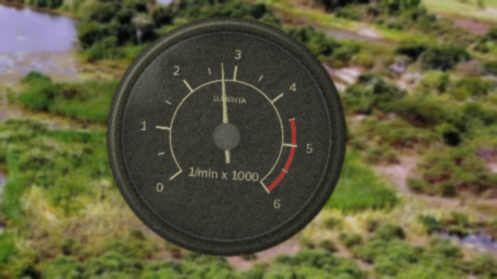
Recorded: value=2750 unit=rpm
